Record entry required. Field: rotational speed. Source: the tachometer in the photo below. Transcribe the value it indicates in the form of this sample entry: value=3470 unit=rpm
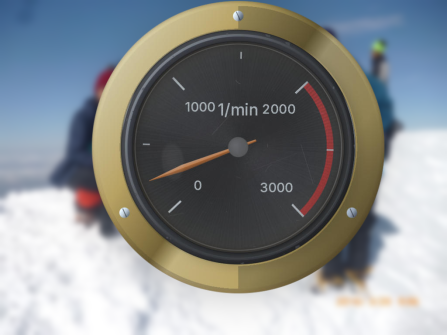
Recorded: value=250 unit=rpm
